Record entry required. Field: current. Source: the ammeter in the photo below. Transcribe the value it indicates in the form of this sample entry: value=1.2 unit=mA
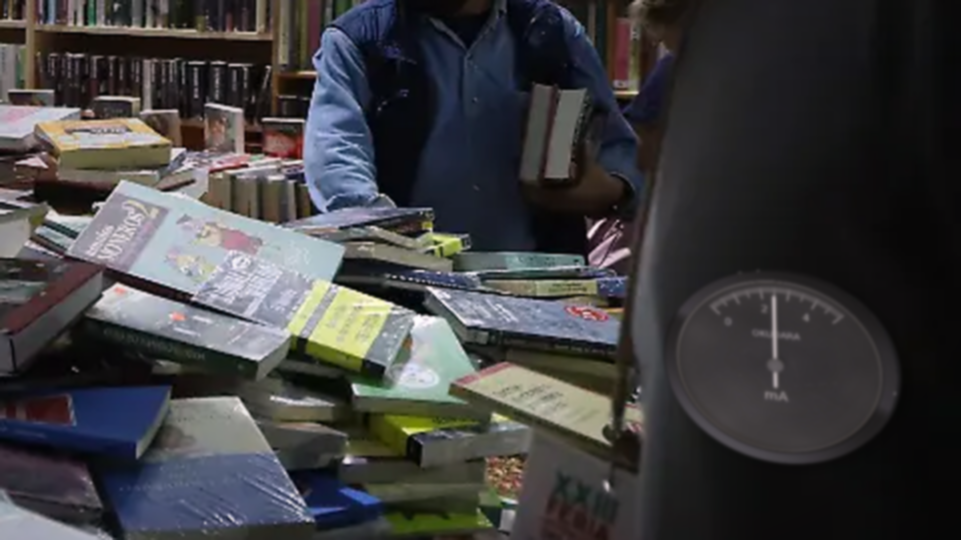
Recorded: value=2.5 unit=mA
